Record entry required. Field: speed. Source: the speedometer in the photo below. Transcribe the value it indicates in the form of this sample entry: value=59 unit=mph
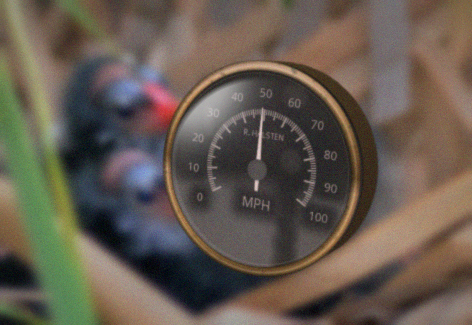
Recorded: value=50 unit=mph
